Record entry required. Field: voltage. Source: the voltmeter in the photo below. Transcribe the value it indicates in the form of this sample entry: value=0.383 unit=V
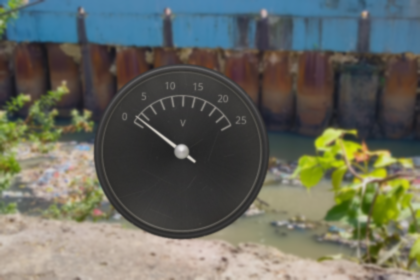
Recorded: value=1.25 unit=V
